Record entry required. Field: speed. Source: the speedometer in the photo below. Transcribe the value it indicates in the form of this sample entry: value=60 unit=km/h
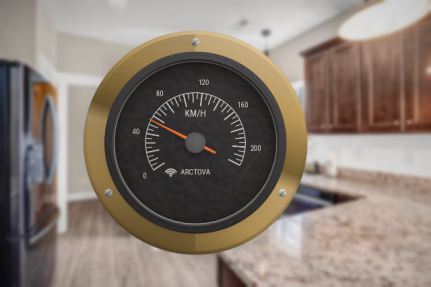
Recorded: value=55 unit=km/h
